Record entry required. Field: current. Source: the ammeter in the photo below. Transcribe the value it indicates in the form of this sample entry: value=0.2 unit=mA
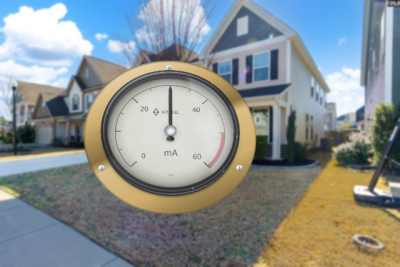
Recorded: value=30 unit=mA
